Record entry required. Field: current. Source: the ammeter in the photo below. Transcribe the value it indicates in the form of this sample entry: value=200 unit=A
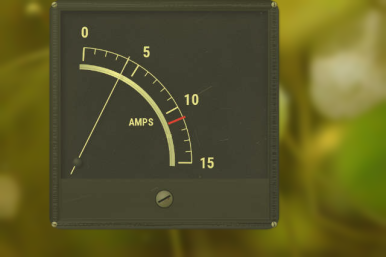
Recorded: value=4 unit=A
